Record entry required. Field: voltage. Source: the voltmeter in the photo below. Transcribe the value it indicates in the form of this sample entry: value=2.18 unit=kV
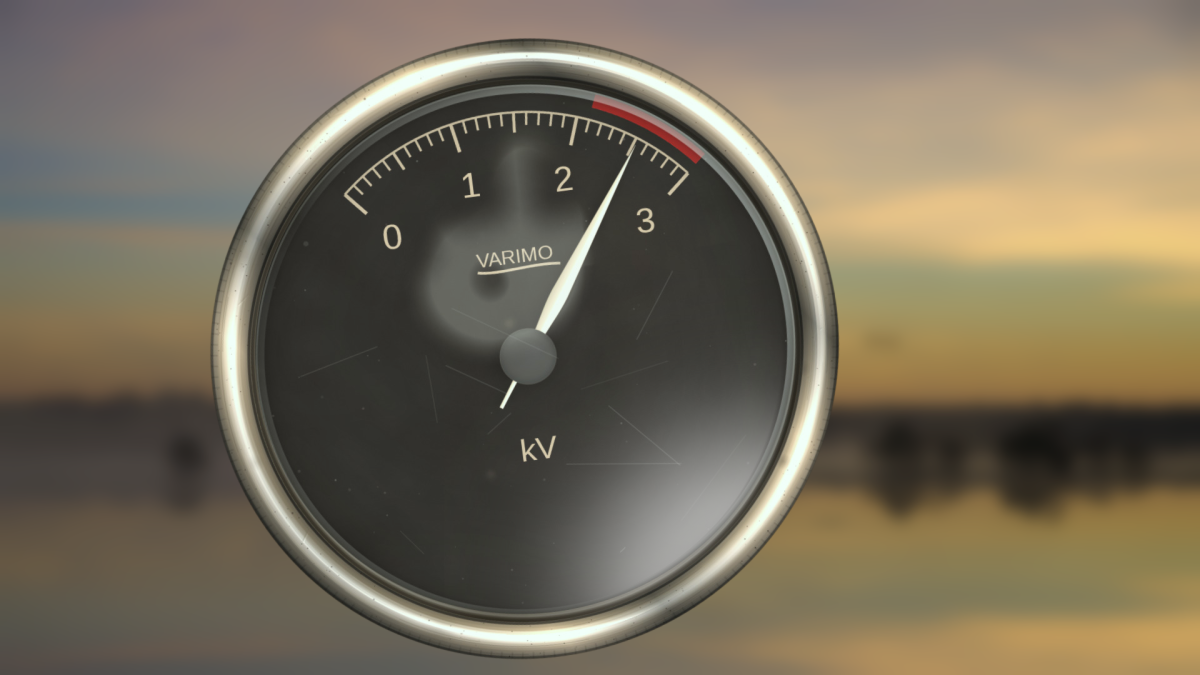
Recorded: value=2.5 unit=kV
